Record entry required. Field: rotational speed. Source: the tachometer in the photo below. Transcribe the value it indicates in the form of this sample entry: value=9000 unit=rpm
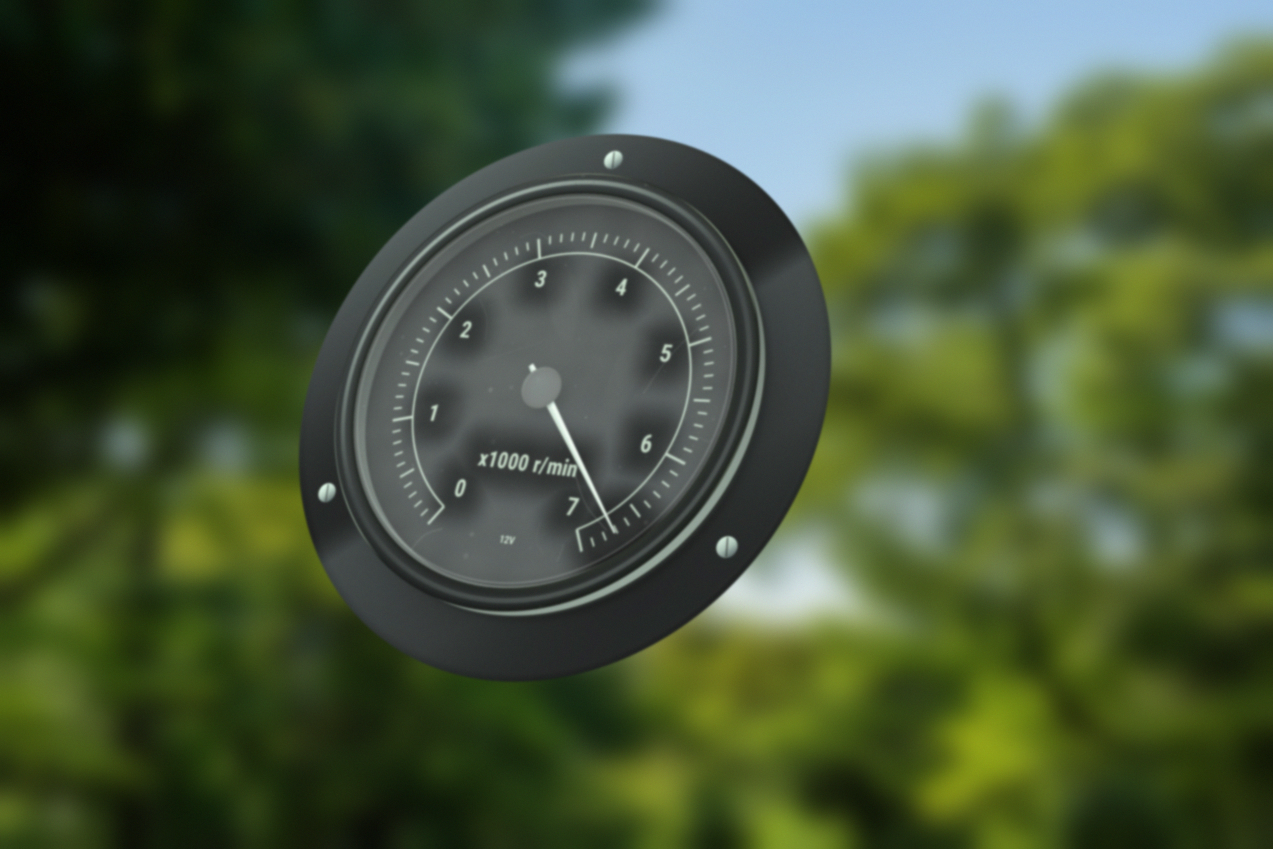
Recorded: value=6700 unit=rpm
